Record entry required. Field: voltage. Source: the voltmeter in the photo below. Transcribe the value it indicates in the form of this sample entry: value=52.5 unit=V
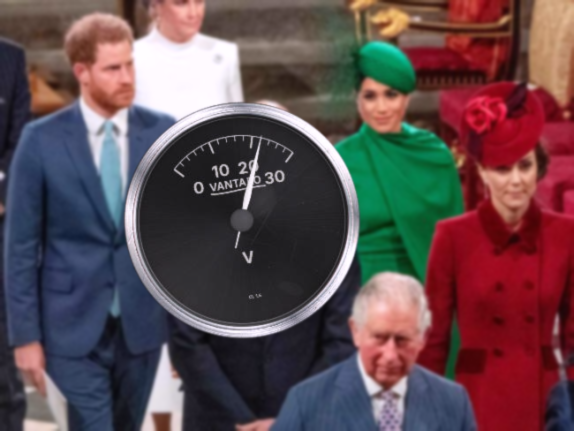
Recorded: value=22 unit=V
